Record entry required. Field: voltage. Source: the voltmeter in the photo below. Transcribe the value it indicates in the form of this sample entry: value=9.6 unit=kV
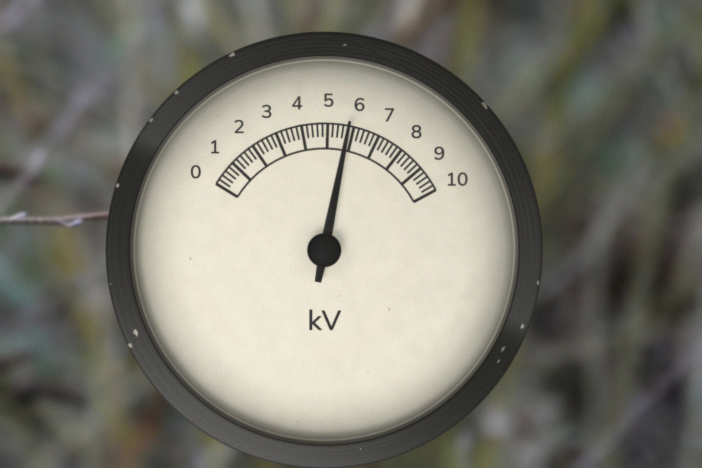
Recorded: value=5.8 unit=kV
